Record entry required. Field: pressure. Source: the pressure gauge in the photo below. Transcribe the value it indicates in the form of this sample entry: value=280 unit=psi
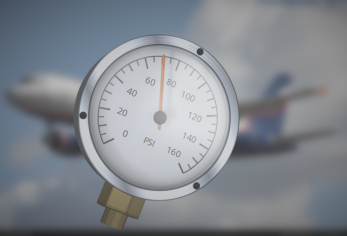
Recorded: value=70 unit=psi
